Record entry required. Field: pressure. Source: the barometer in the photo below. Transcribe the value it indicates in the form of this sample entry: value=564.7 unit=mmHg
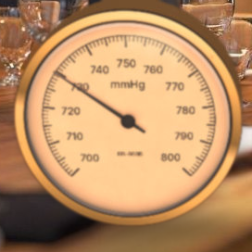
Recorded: value=730 unit=mmHg
